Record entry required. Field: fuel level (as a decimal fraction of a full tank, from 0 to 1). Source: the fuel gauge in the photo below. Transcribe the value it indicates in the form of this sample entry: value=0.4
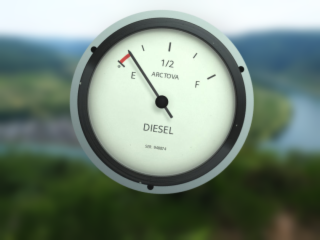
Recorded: value=0.125
